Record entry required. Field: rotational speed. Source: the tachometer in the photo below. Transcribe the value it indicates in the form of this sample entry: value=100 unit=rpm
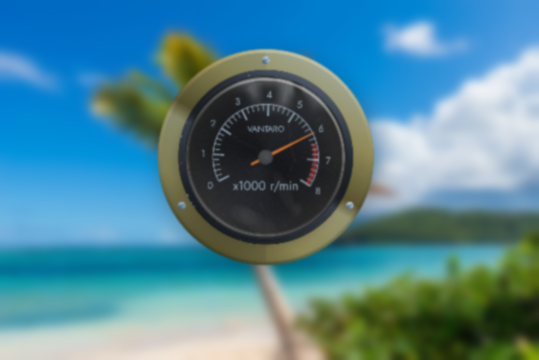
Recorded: value=6000 unit=rpm
